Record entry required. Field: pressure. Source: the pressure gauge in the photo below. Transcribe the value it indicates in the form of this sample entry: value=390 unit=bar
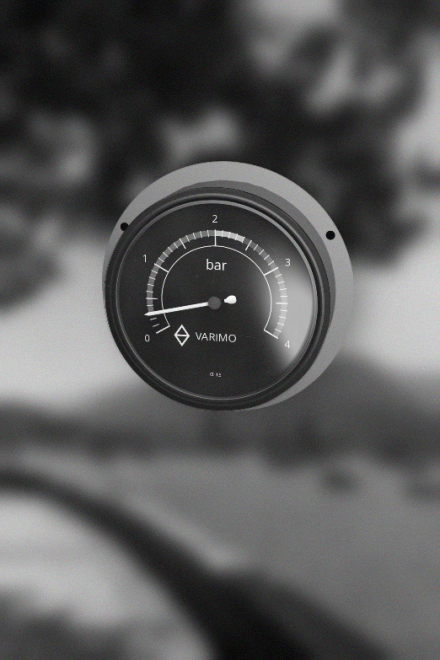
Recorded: value=0.3 unit=bar
